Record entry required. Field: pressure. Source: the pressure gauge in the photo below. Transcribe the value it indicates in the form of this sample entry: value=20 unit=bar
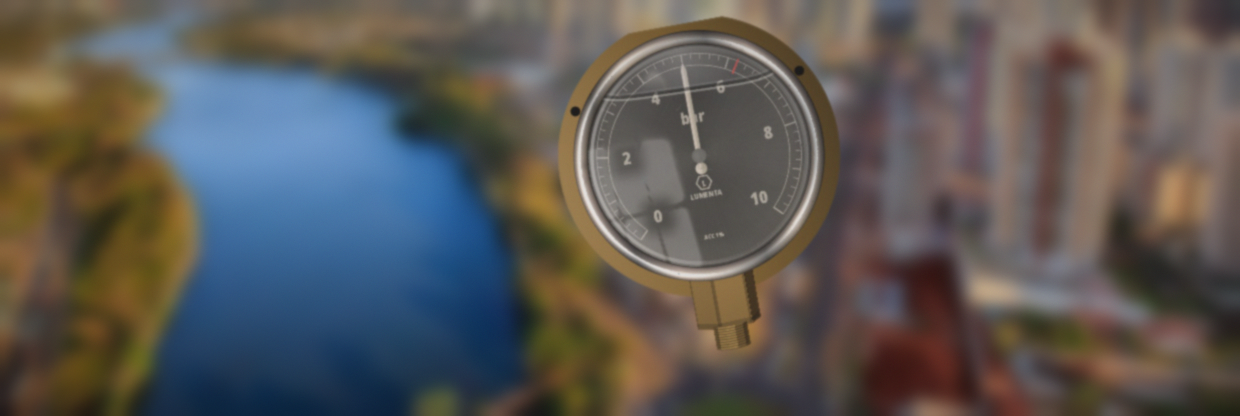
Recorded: value=5 unit=bar
